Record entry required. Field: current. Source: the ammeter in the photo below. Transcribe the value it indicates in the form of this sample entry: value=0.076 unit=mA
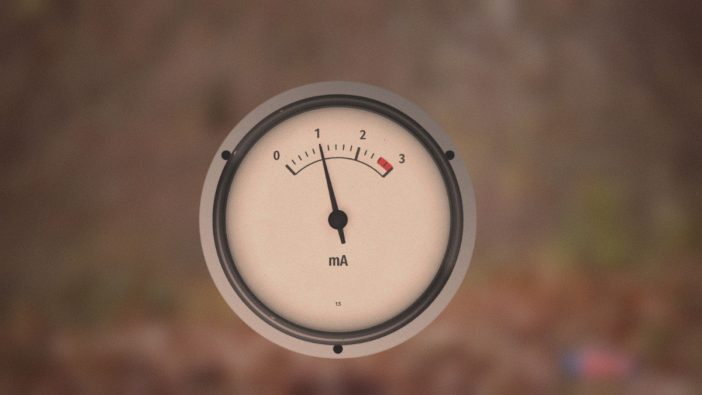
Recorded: value=1 unit=mA
